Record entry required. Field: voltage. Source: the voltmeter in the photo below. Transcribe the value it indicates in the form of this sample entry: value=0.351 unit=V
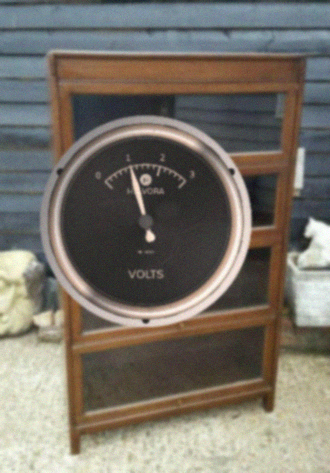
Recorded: value=1 unit=V
